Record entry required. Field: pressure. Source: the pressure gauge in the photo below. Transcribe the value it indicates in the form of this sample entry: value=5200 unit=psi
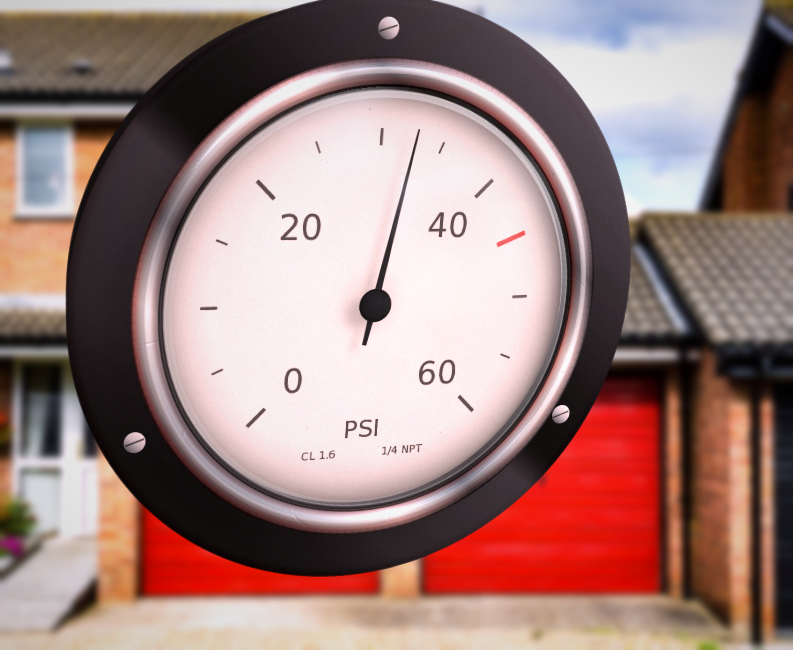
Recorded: value=32.5 unit=psi
